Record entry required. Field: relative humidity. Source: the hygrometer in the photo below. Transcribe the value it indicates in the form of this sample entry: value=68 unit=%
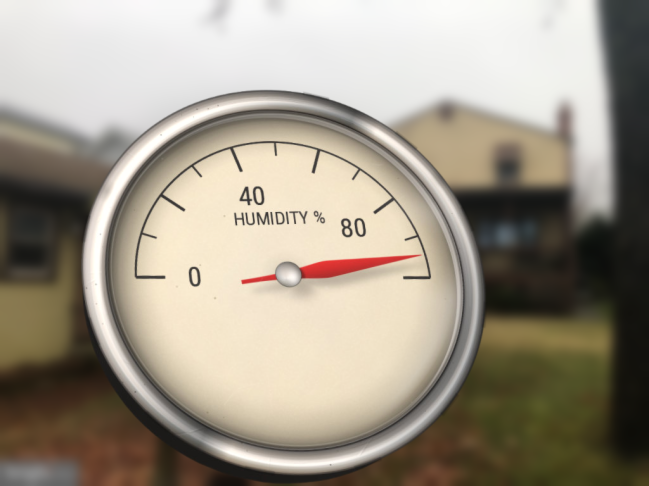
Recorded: value=95 unit=%
